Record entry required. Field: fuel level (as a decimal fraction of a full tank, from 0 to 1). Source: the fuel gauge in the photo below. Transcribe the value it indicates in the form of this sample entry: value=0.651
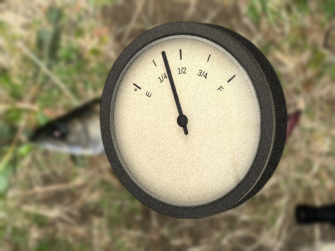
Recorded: value=0.375
